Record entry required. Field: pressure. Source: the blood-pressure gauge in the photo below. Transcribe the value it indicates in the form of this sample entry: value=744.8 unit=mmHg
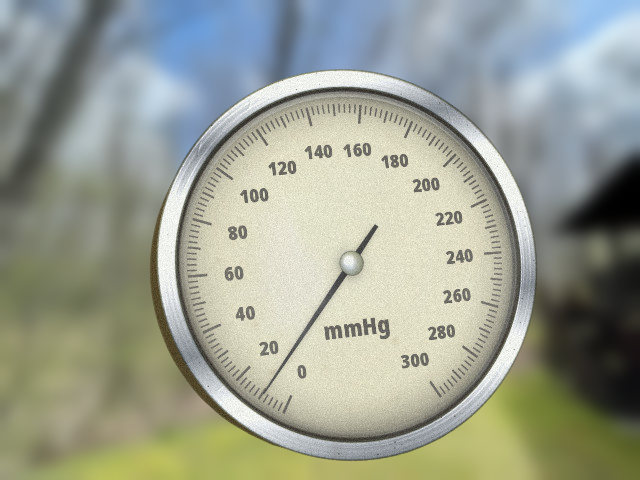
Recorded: value=10 unit=mmHg
